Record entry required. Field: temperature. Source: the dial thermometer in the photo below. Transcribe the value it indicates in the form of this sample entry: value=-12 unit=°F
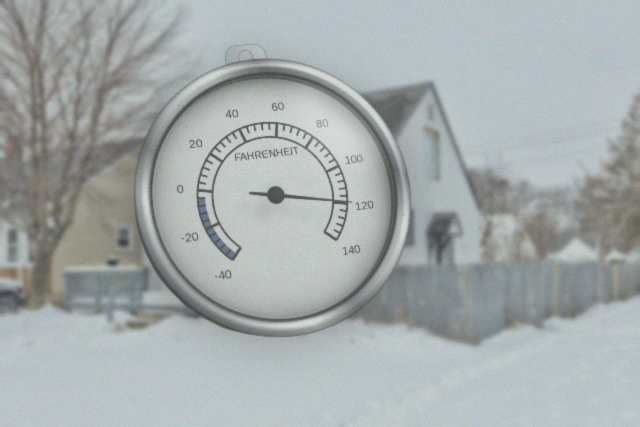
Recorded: value=120 unit=°F
